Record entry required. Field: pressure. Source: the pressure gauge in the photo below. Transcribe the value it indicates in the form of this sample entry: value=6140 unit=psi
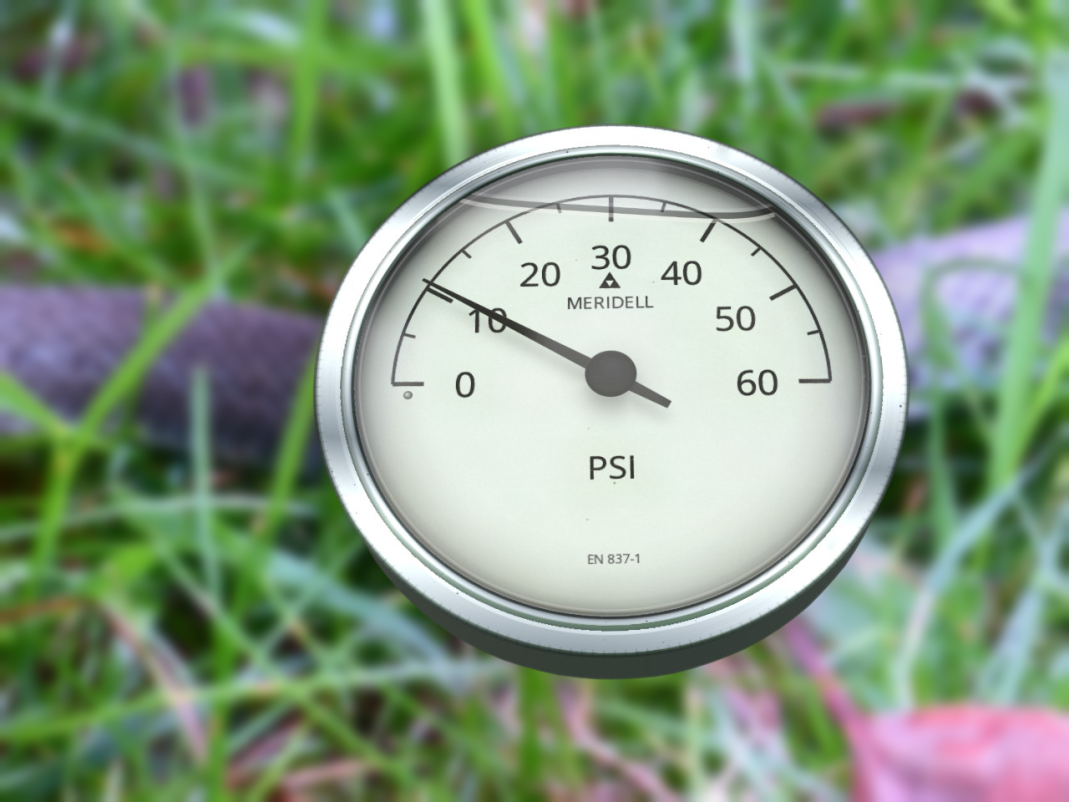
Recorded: value=10 unit=psi
